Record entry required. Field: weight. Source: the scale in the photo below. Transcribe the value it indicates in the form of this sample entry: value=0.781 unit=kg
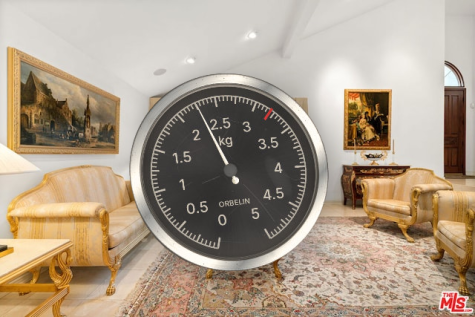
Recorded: value=2.25 unit=kg
